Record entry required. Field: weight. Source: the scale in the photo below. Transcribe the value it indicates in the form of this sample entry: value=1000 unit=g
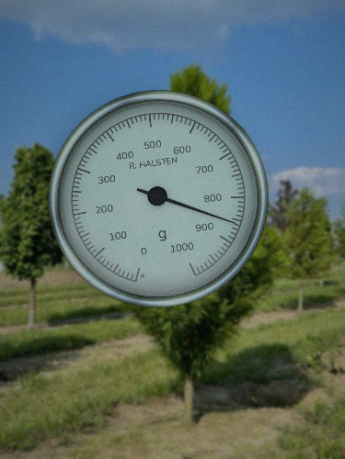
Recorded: value=860 unit=g
